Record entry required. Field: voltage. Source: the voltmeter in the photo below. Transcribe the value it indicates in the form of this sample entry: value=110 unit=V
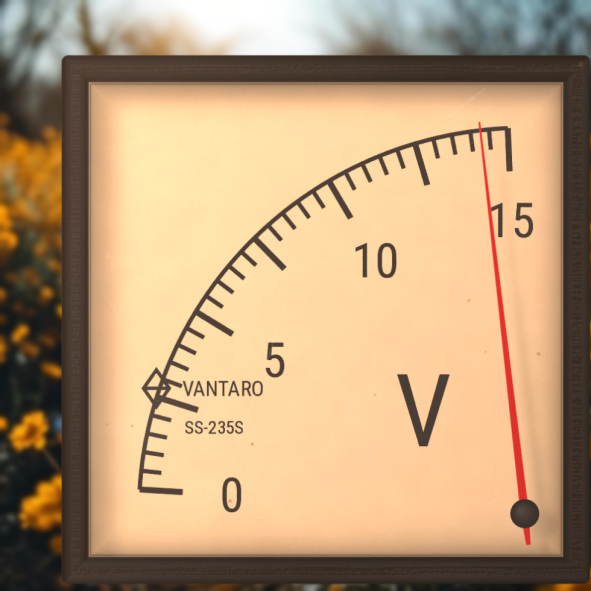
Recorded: value=14.25 unit=V
